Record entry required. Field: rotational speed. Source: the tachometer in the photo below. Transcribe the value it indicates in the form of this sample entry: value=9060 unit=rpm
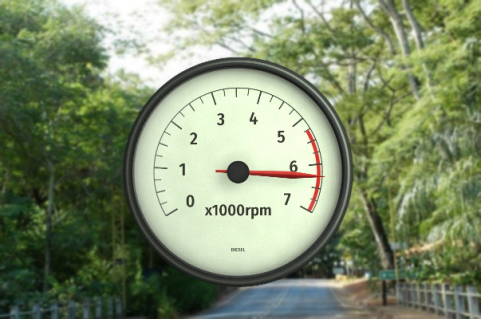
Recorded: value=6250 unit=rpm
